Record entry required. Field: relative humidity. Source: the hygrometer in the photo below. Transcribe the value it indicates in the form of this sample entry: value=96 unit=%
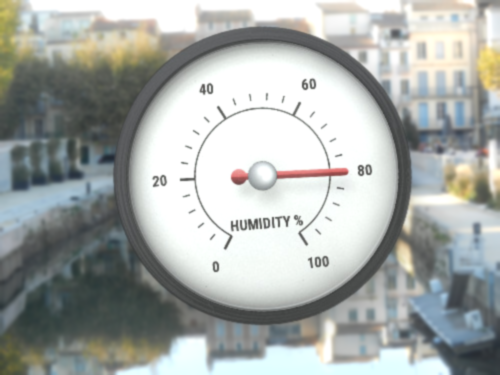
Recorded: value=80 unit=%
